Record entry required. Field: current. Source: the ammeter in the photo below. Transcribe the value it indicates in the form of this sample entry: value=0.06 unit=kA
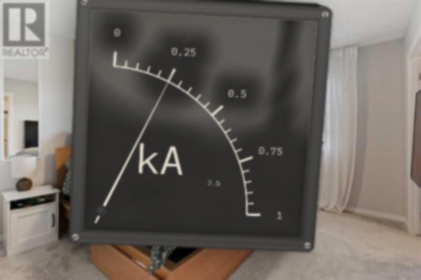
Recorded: value=0.25 unit=kA
